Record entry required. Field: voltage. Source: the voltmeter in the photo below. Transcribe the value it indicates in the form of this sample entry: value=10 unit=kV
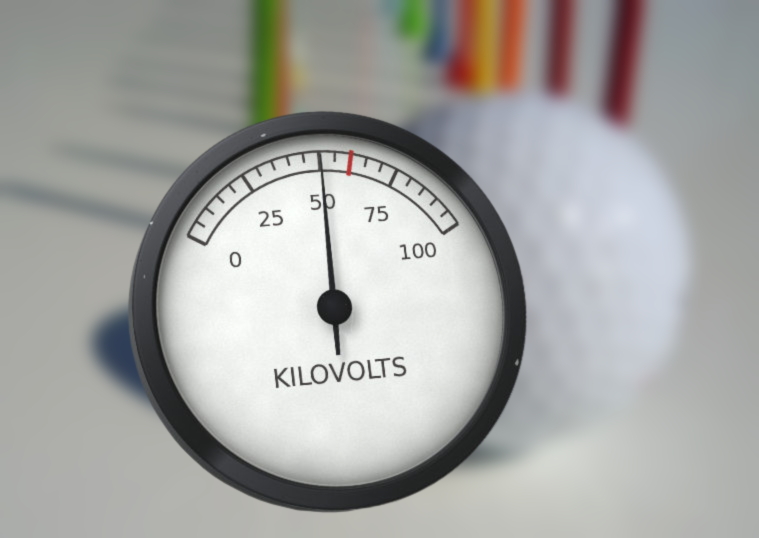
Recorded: value=50 unit=kV
